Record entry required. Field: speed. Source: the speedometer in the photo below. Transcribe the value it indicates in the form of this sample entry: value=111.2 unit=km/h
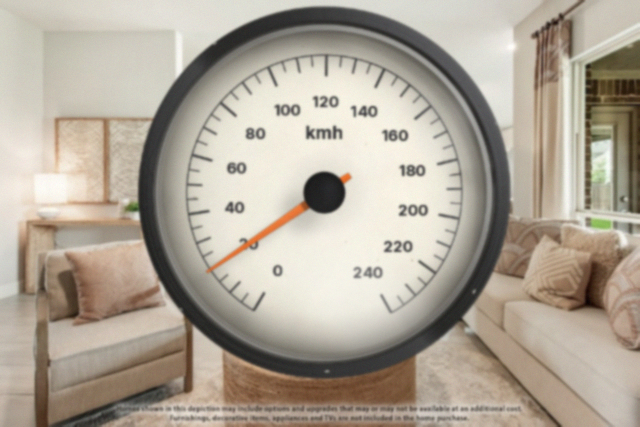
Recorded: value=20 unit=km/h
